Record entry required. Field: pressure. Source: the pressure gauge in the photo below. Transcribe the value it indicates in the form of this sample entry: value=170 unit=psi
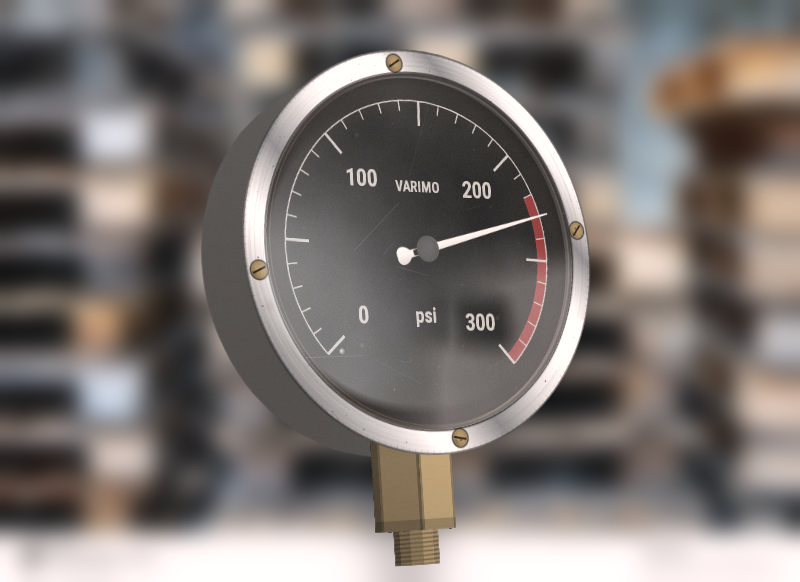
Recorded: value=230 unit=psi
